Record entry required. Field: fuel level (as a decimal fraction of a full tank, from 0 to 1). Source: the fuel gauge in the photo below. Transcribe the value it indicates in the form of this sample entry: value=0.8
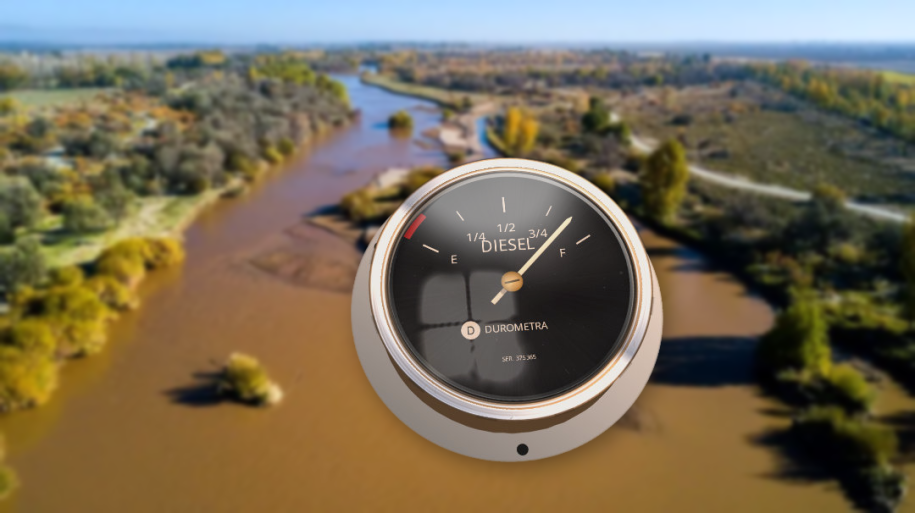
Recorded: value=0.875
